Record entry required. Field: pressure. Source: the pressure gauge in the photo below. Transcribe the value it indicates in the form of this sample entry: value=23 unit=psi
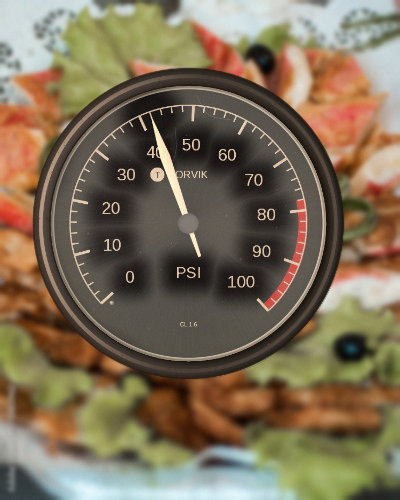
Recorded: value=42 unit=psi
